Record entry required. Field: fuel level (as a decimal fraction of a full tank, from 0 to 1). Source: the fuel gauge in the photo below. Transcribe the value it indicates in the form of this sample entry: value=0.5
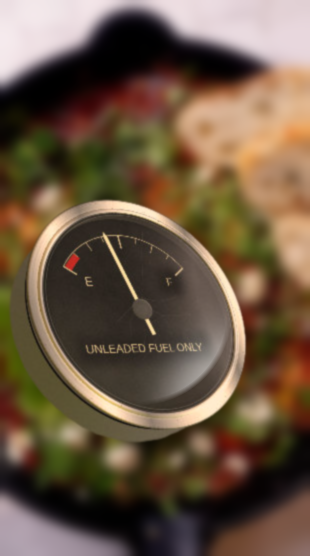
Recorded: value=0.375
